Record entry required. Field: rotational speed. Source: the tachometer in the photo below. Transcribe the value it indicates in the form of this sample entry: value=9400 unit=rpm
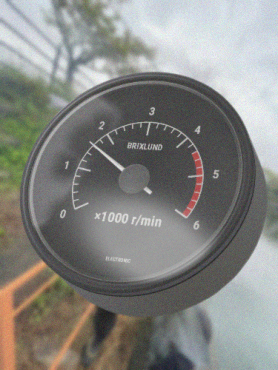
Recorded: value=1600 unit=rpm
